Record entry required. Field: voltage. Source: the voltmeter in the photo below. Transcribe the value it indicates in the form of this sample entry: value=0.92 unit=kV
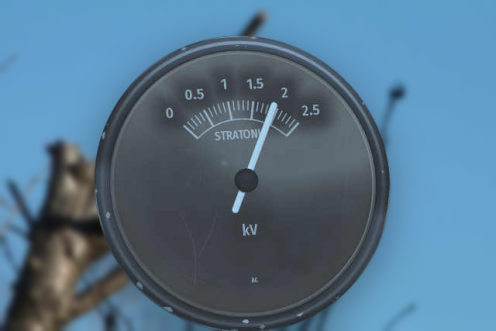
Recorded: value=1.9 unit=kV
